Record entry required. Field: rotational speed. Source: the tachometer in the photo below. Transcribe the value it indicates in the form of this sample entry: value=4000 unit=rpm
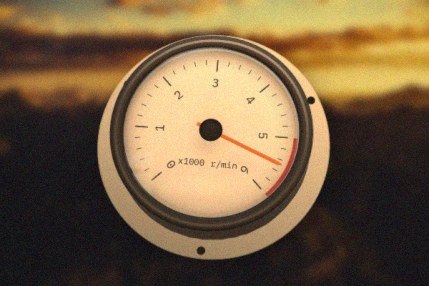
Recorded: value=5500 unit=rpm
